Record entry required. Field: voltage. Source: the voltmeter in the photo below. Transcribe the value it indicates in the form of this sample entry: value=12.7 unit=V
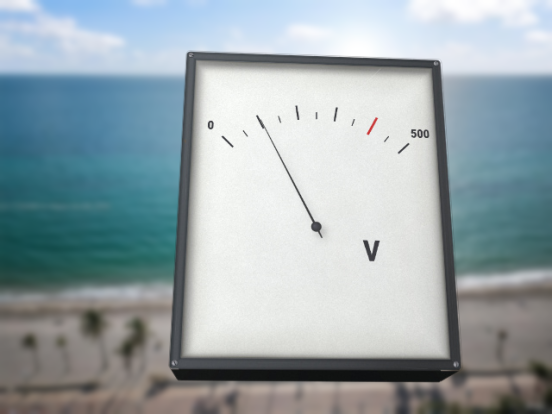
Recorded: value=100 unit=V
